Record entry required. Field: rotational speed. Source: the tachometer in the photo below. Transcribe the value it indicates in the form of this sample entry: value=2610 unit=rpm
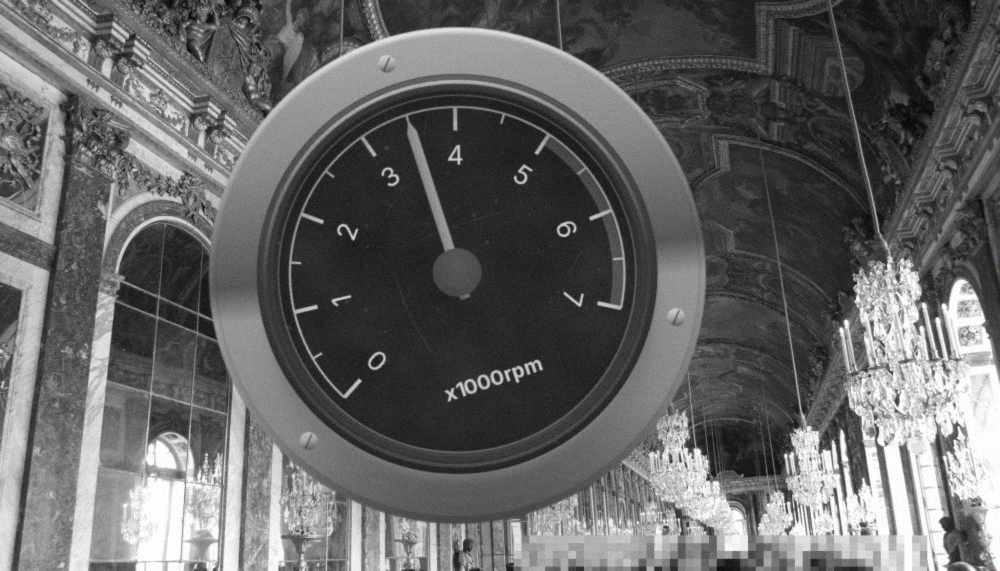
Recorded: value=3500 unit=rpm
